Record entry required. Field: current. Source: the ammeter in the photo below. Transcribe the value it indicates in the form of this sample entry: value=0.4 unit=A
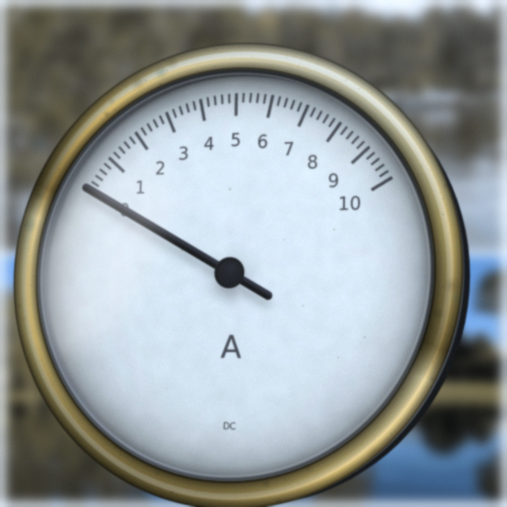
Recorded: value=0 unit=A
